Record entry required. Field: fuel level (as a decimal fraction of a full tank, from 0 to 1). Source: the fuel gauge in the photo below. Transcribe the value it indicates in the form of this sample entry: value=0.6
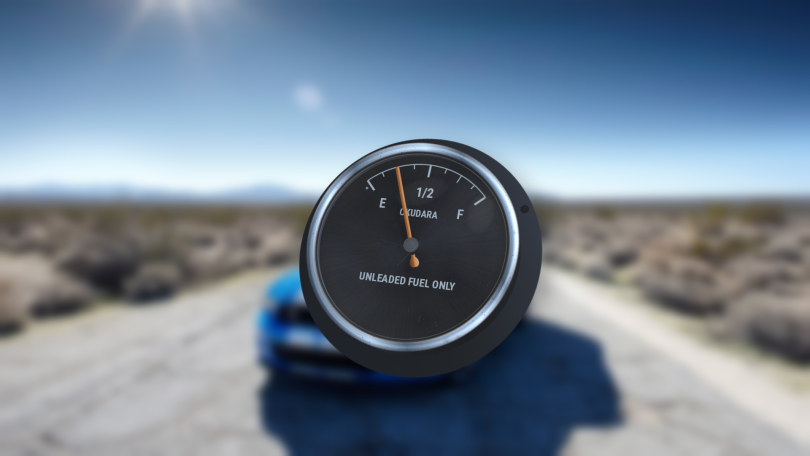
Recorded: value=0.25
